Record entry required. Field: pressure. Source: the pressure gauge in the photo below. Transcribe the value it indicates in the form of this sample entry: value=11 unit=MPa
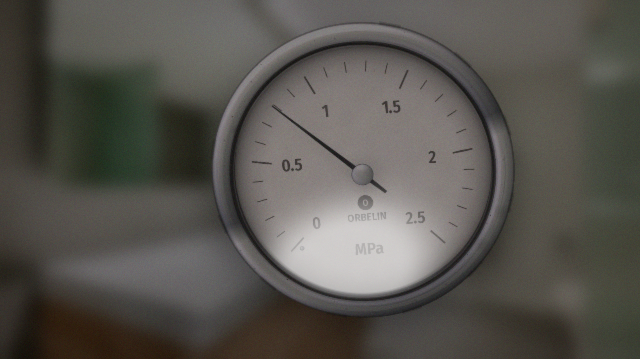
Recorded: value=0.8 unit=MPa
